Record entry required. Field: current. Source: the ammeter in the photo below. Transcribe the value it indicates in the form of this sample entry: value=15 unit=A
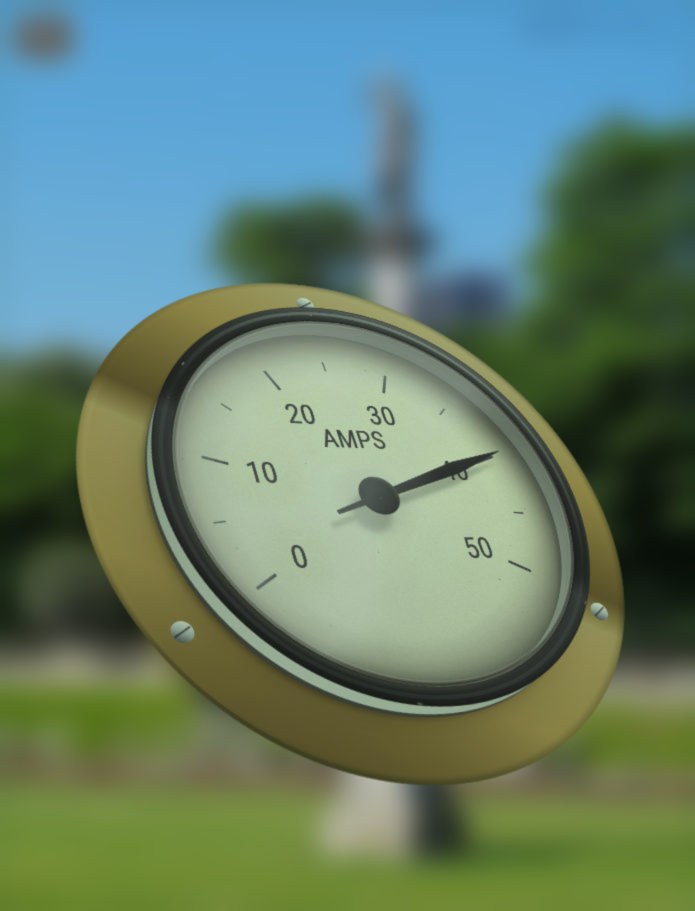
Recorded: value=40 unit=A
